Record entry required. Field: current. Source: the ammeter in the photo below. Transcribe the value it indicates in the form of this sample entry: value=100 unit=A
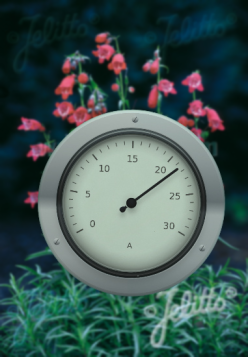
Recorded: value=21.5 unit=A
